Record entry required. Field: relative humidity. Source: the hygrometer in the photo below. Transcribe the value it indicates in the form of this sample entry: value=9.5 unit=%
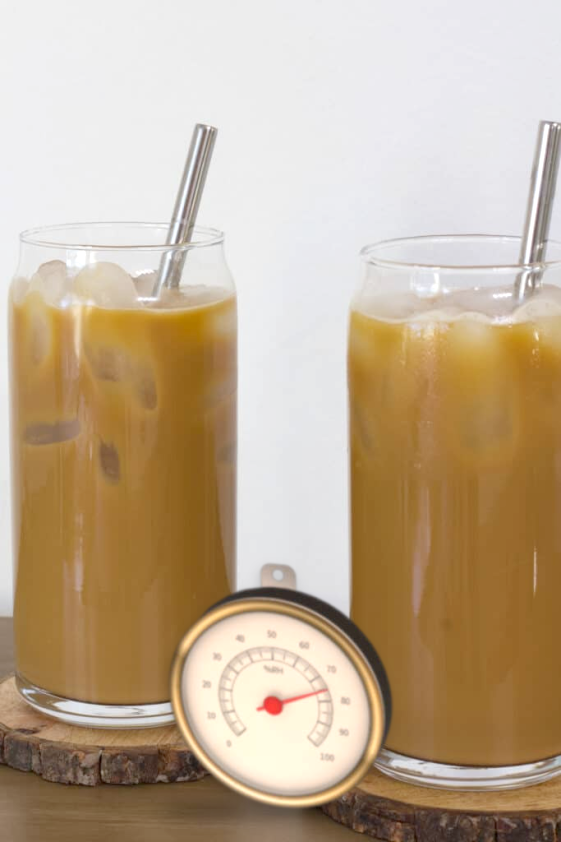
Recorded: value=75 unit=%
